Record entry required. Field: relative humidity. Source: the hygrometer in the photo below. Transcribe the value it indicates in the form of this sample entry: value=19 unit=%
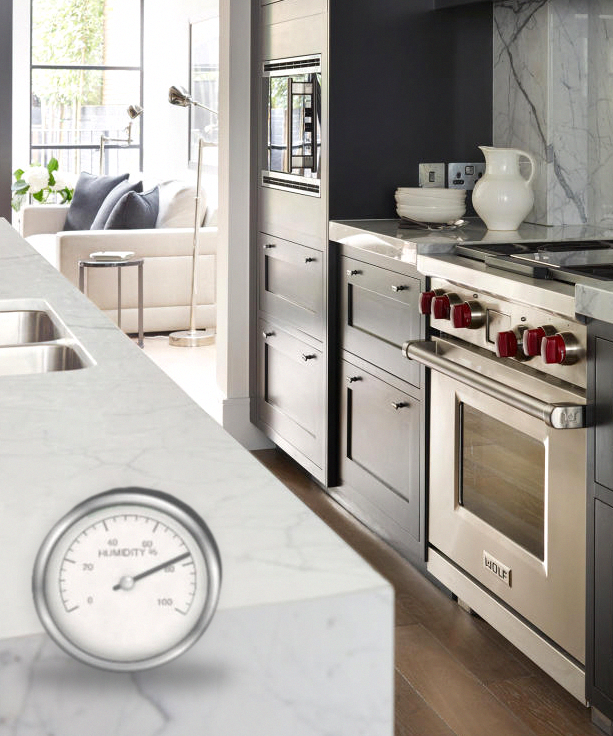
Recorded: value=76 unit=%
